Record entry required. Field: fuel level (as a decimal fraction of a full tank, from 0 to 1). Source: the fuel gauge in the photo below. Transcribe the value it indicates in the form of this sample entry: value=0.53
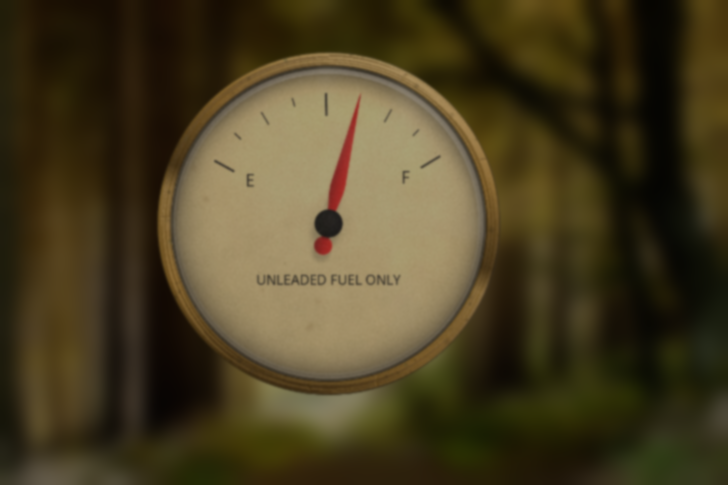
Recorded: value=0.625
